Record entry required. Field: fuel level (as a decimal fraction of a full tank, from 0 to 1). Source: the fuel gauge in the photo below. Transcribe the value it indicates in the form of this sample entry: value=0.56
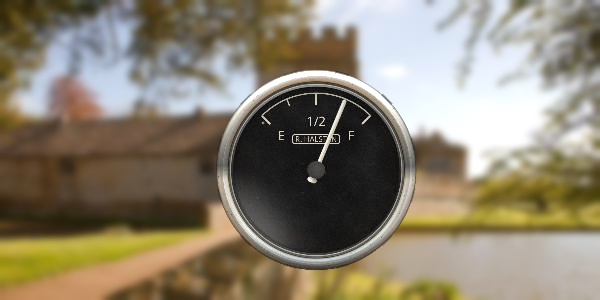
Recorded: value=0.75
